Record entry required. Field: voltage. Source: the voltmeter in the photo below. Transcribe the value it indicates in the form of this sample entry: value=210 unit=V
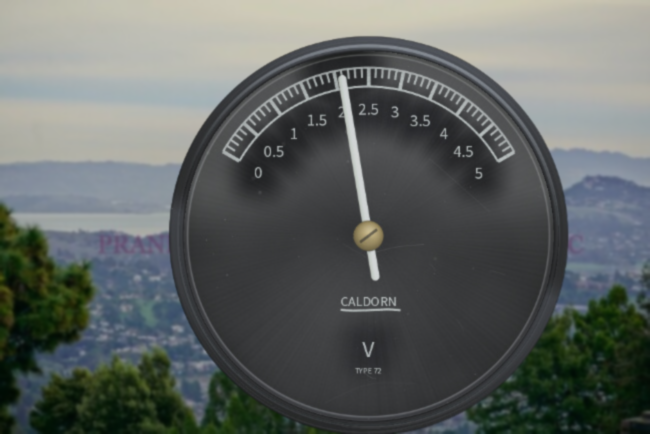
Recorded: value=2.1 unit=V
